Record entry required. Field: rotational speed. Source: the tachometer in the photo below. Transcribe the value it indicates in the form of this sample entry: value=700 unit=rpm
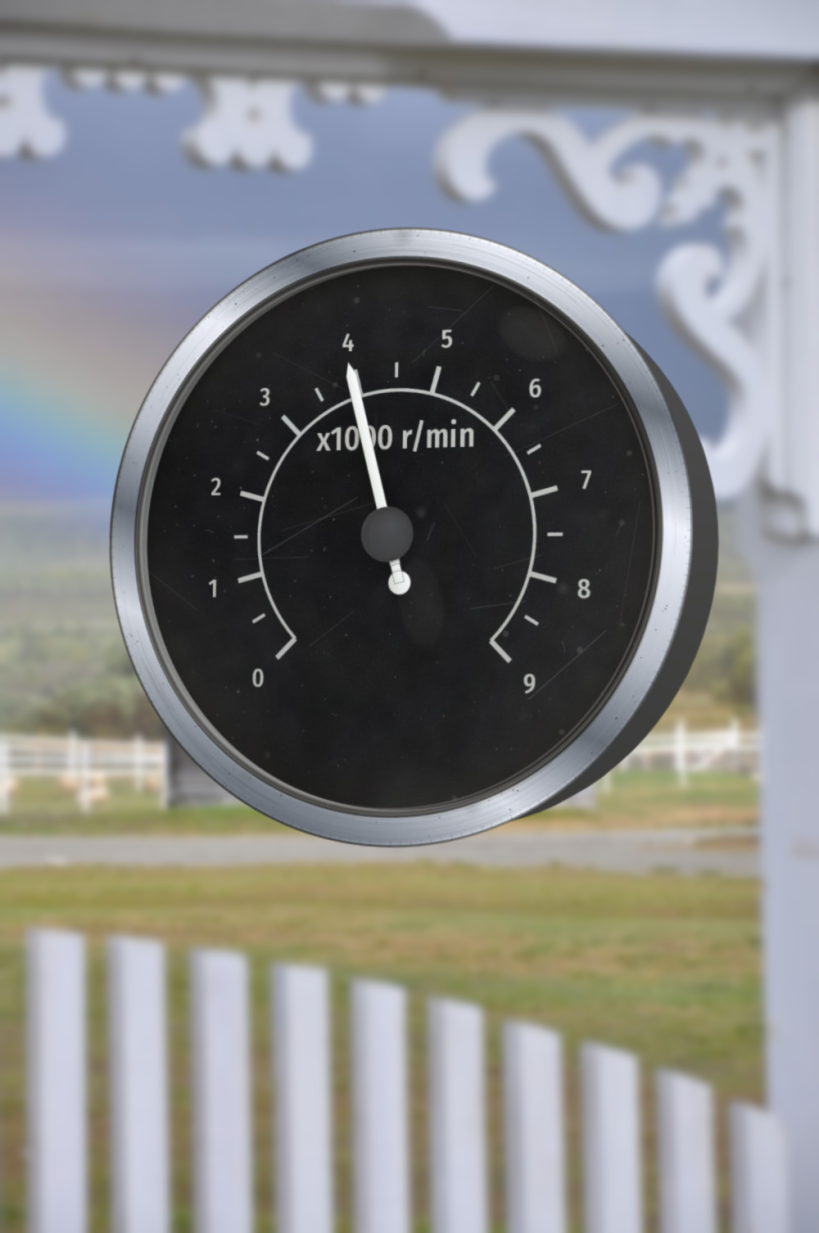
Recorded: value=4000 unit=rpm
